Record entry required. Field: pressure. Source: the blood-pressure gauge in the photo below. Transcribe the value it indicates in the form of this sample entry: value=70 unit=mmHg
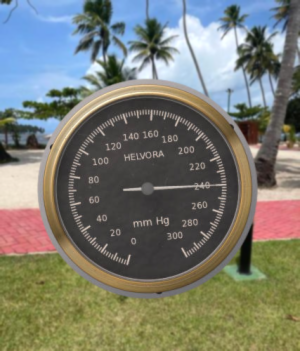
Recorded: value=240 unit=mmHg
